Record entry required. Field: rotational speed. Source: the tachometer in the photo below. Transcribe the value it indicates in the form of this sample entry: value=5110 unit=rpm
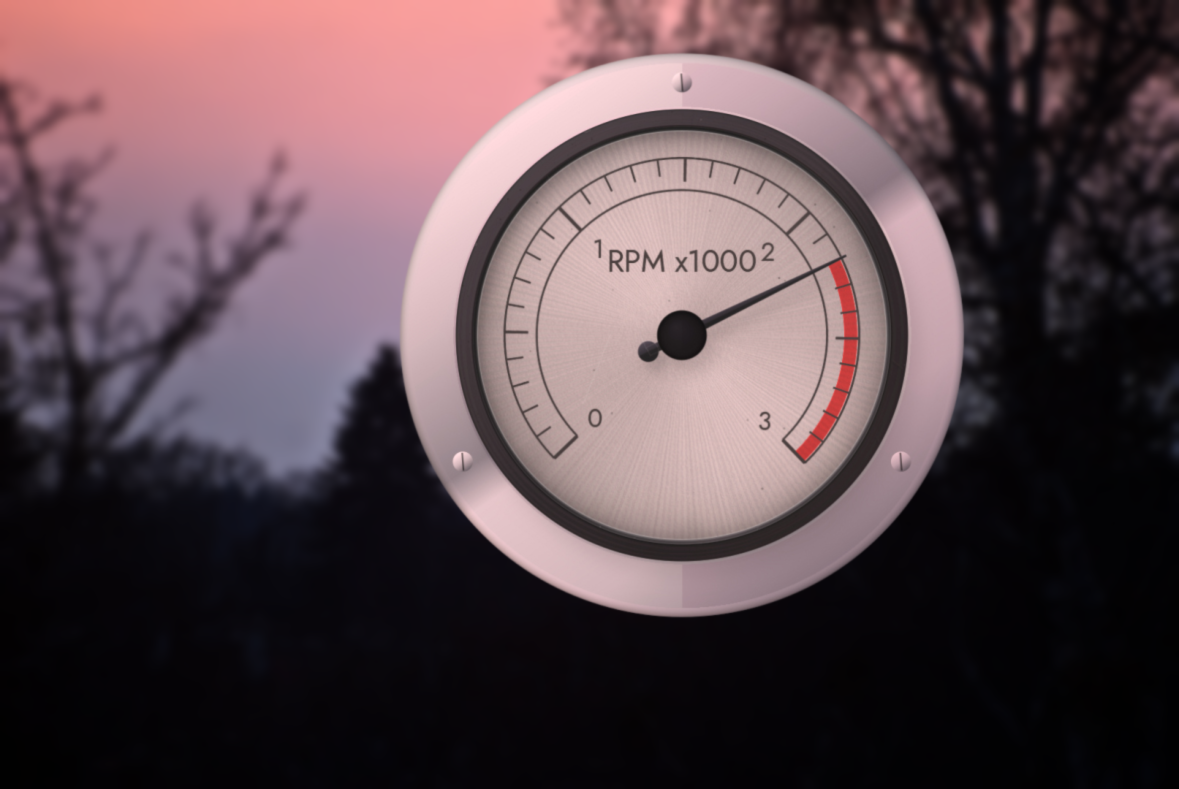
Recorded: value=2200 unit=rpm
